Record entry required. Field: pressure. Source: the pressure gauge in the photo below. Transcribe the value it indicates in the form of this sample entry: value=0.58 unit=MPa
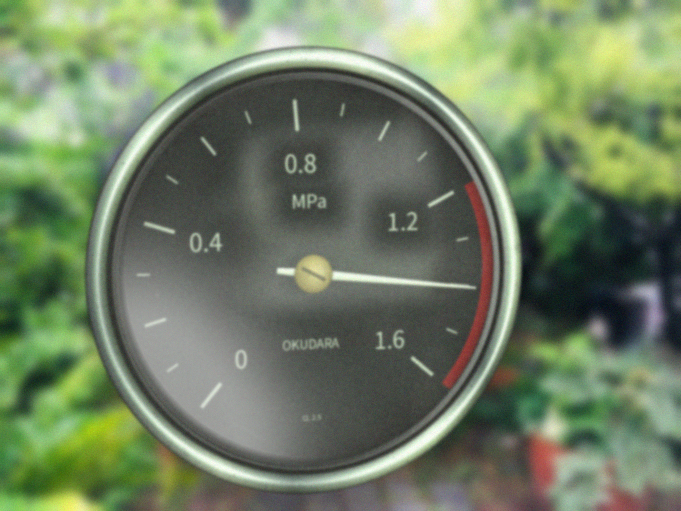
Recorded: value=1.4 unit=MPa
